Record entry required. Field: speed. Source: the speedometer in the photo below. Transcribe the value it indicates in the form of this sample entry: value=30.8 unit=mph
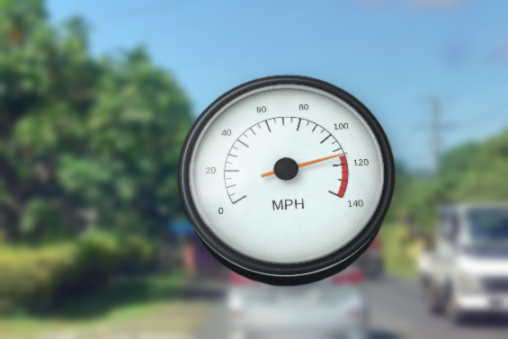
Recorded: value=115 unit=mph
